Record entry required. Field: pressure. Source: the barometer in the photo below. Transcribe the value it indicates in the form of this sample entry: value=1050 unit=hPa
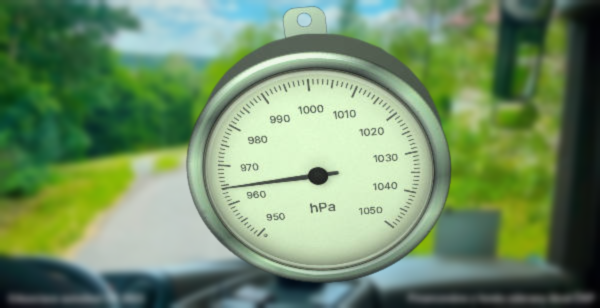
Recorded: value=965 unit=hPa
